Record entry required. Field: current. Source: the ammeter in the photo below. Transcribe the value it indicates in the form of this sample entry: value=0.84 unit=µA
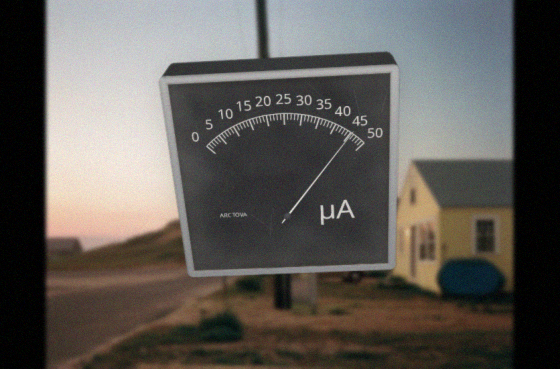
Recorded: value=45 unit=µA
